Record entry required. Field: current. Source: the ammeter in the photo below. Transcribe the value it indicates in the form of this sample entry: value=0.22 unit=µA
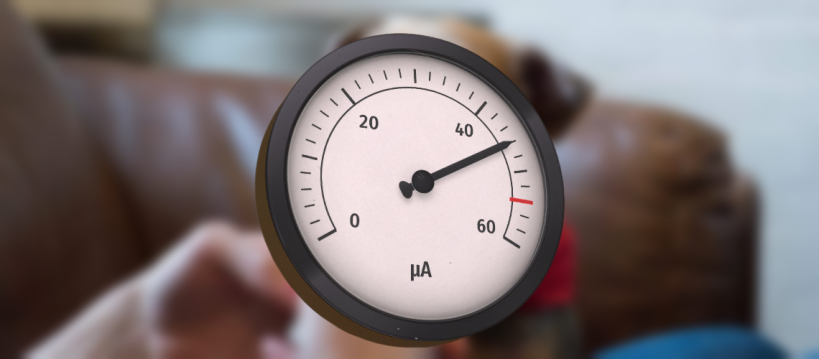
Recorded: value=46 unit=µA
